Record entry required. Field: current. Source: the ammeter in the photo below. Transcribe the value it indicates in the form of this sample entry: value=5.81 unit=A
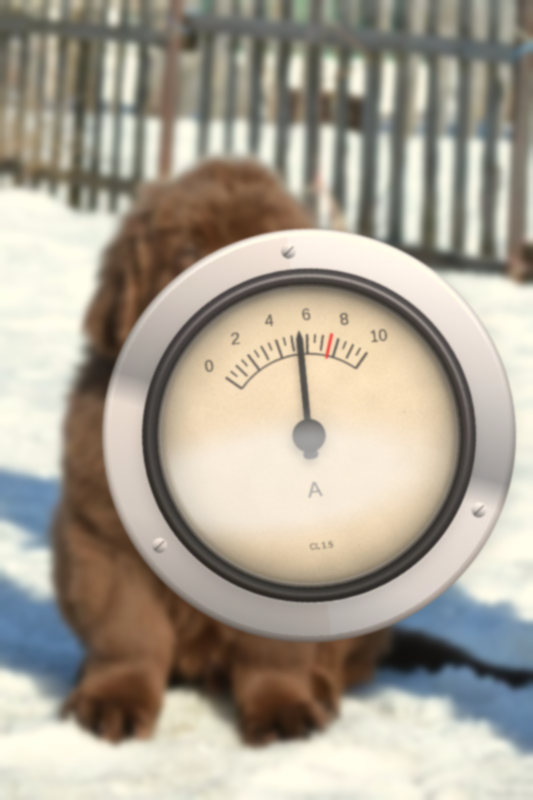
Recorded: value=5.5 unit=A
